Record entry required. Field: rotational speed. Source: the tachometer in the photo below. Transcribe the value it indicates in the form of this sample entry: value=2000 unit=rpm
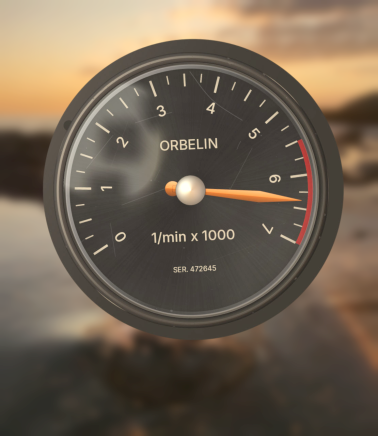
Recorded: value=6375 unit=rpm
